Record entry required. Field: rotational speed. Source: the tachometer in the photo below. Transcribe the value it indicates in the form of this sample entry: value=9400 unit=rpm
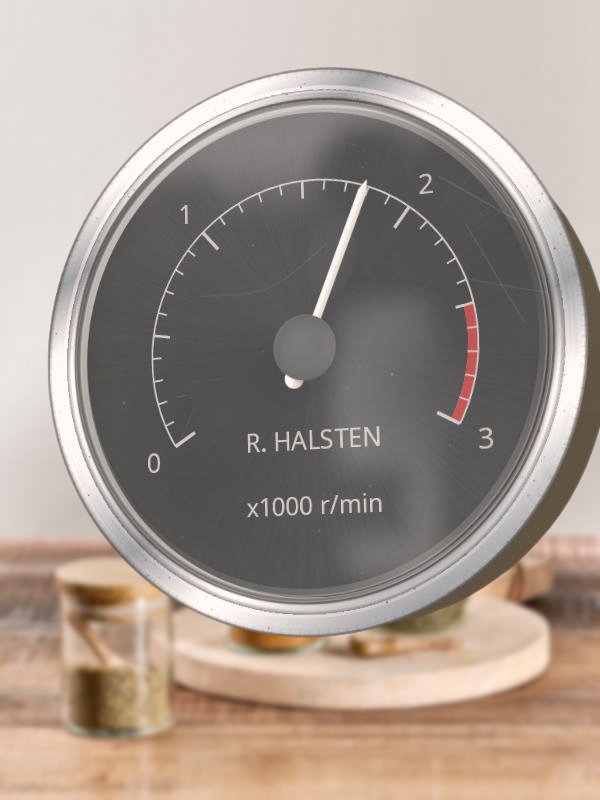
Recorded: value=1800 unit=rpm
